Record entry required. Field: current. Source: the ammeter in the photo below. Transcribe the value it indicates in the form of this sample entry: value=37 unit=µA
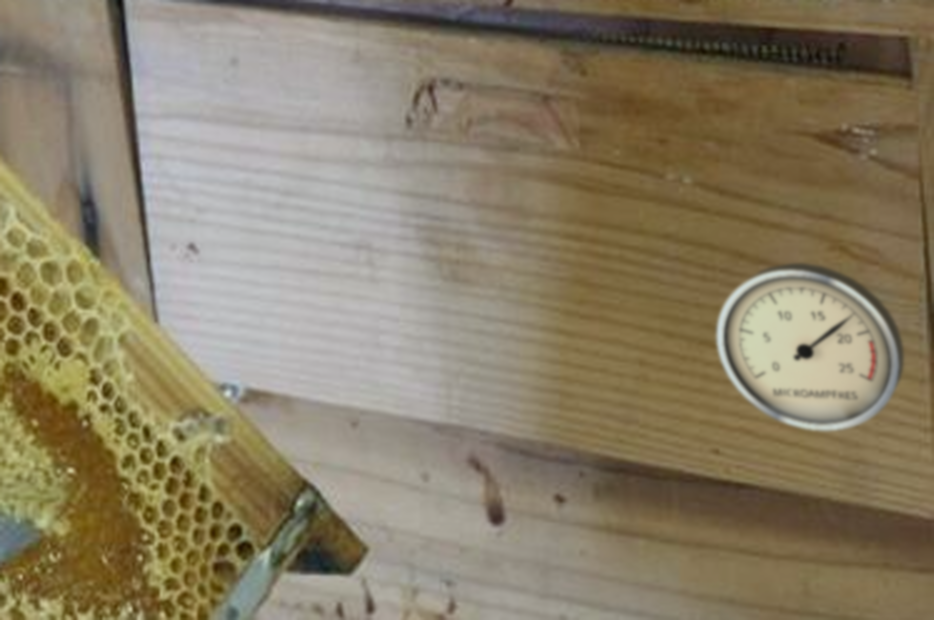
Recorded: value=18 unit=µA
